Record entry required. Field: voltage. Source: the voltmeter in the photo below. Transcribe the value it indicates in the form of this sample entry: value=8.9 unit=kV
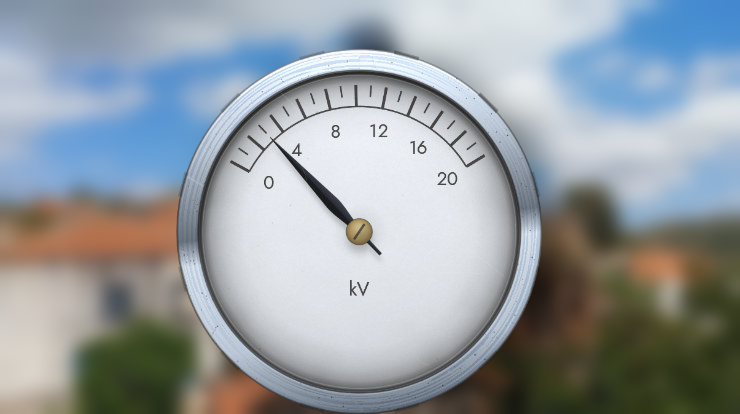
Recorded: value=3 unit=kV
